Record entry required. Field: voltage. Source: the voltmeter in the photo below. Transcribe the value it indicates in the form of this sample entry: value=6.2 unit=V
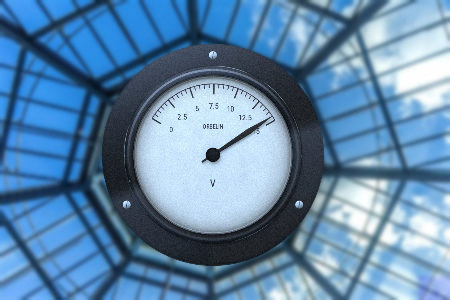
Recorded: value=14.5 unit=V
